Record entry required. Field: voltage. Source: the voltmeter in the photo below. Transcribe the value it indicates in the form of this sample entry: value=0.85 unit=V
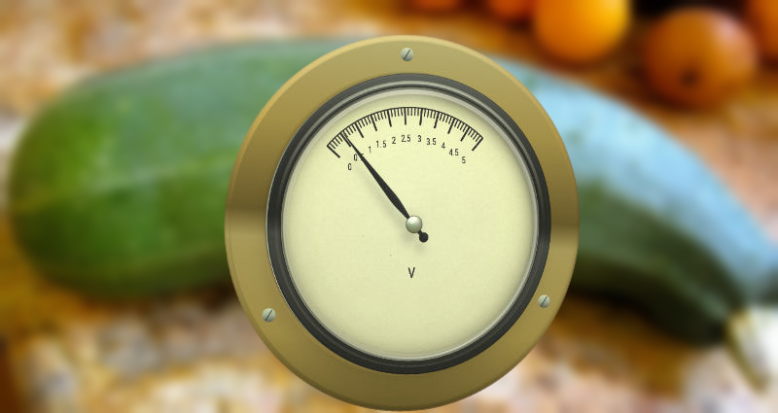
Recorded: value=0.5 unit=V
